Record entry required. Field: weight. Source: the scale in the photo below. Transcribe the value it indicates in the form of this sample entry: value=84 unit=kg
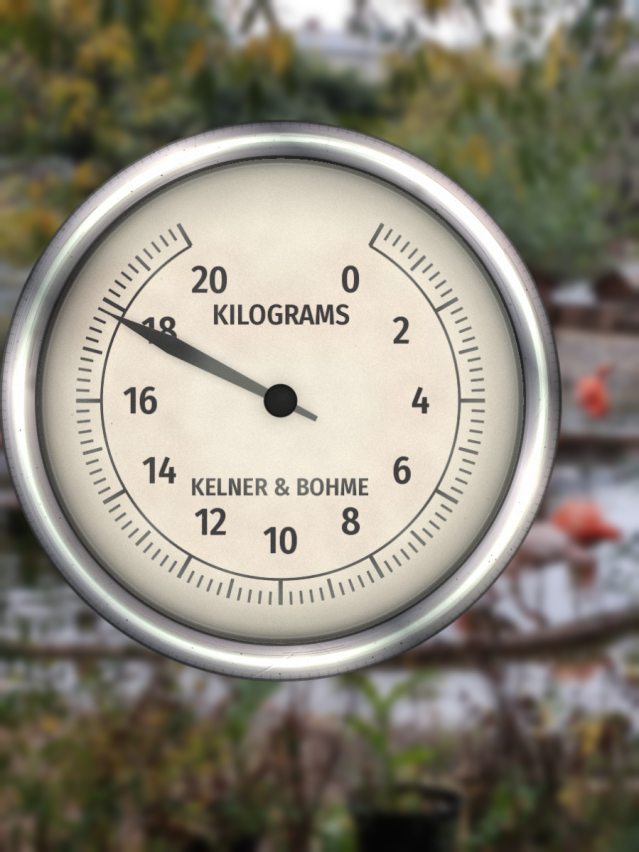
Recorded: value=17.8 unit=kg
